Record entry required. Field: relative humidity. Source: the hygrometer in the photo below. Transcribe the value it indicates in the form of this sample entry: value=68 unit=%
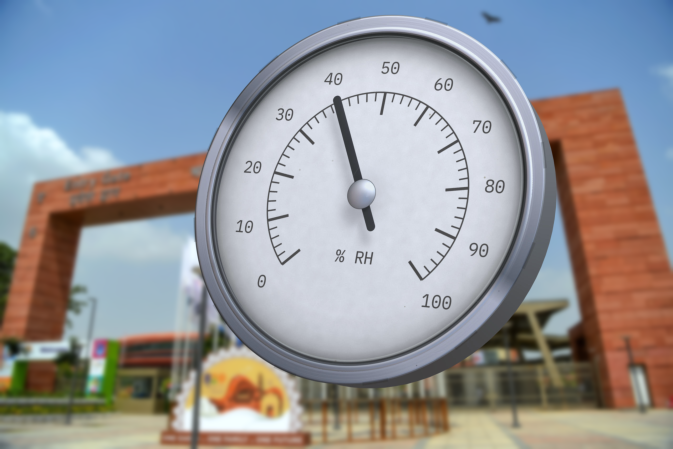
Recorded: value=40 unit=%
